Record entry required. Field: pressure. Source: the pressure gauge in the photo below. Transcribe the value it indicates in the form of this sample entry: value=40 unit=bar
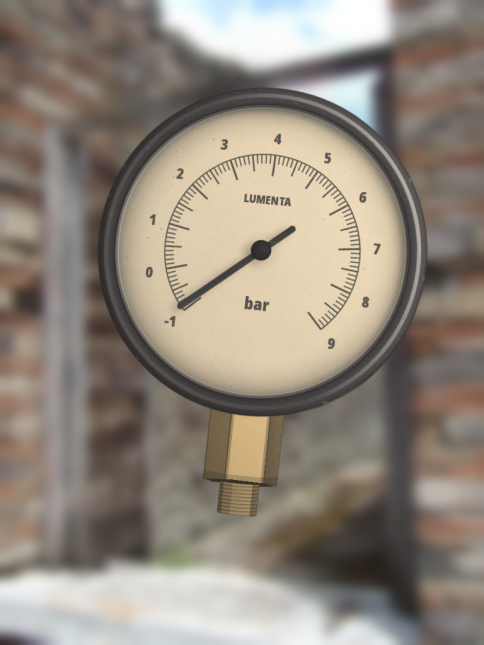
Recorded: value=-0.9 unit=bar
